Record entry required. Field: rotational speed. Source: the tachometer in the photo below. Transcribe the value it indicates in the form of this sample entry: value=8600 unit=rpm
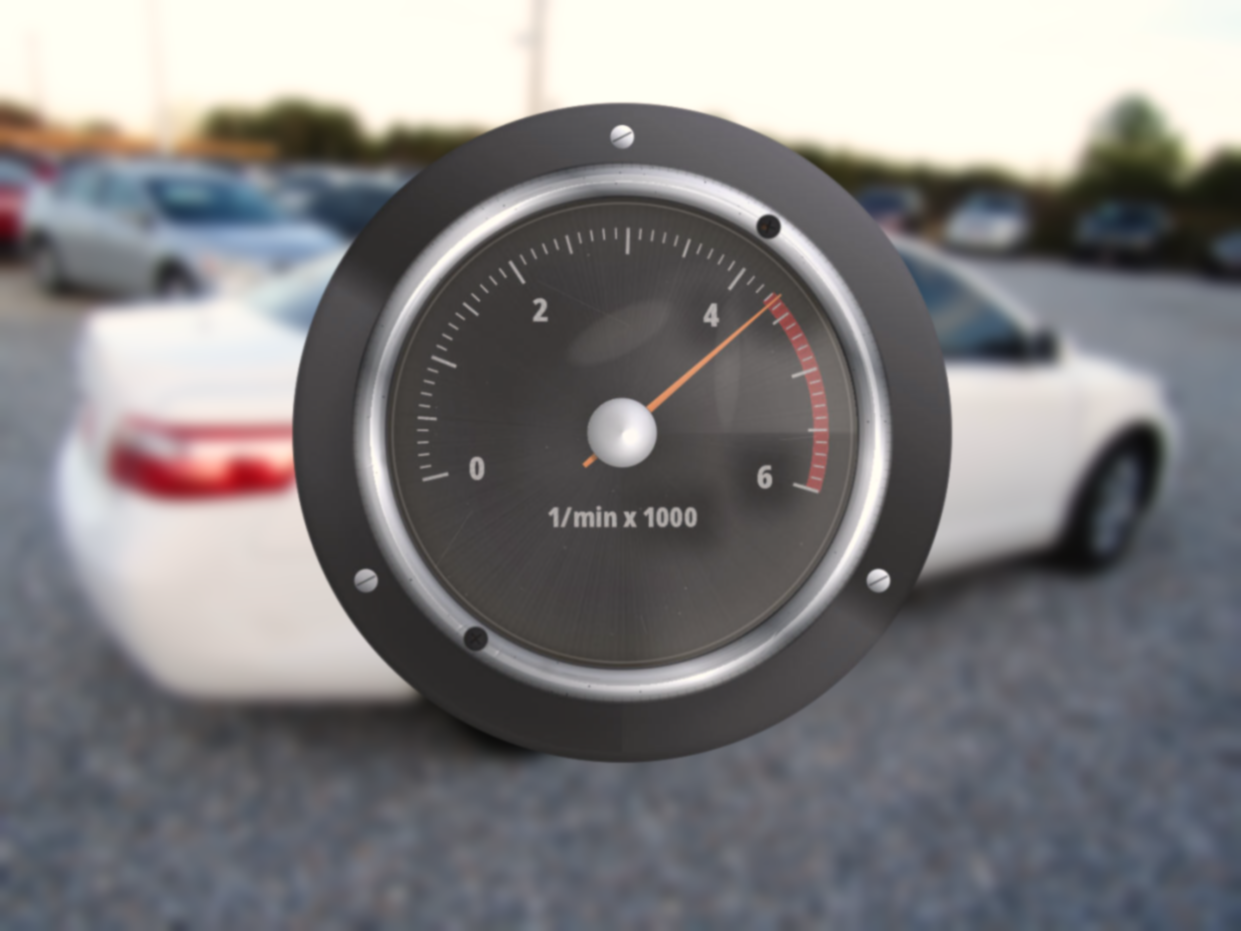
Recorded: value=4350 unit=rpm
